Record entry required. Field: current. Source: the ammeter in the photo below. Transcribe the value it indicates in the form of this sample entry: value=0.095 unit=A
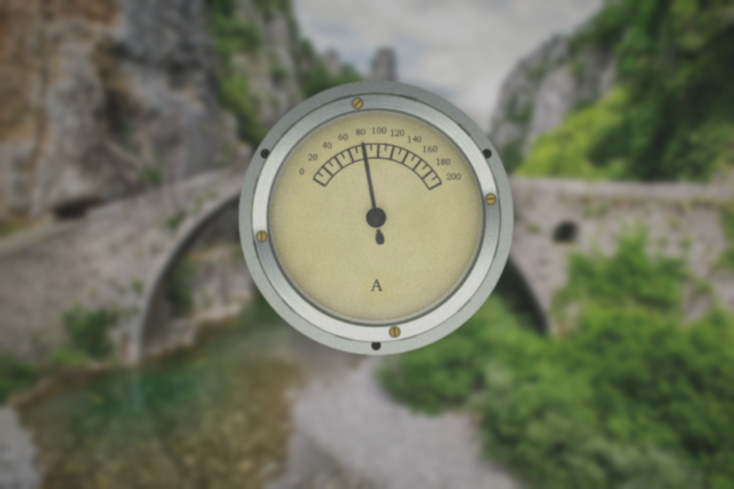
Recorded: value=80 unit=A
